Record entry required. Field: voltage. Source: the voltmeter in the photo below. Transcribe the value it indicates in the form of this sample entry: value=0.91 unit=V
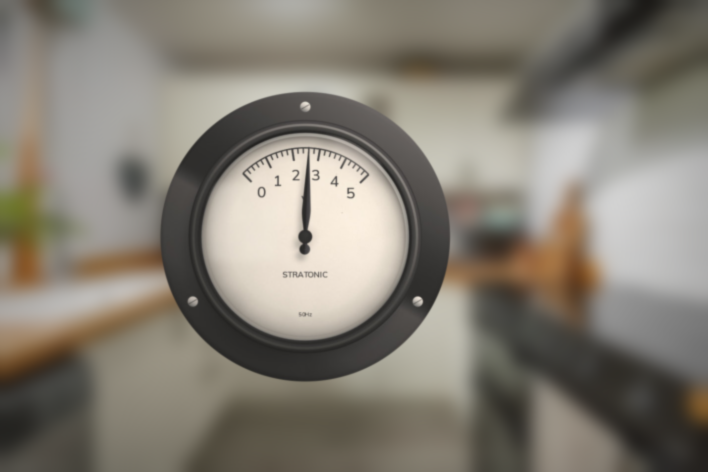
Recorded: value=2.6 unit=V
